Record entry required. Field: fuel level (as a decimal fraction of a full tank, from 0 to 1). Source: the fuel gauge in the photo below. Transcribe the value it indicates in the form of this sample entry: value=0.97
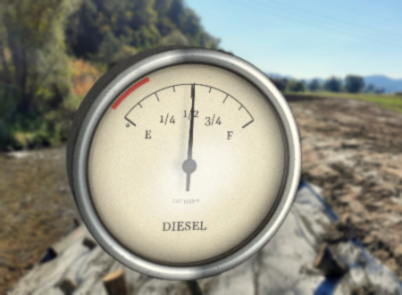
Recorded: value=0.5
